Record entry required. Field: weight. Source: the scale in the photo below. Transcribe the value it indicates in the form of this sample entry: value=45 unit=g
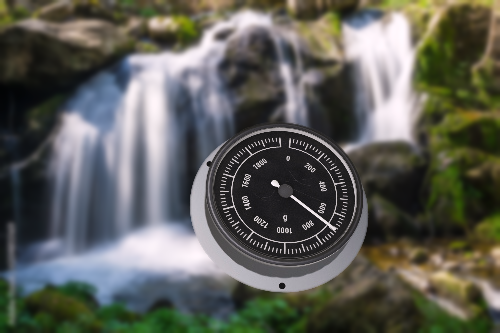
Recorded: value=700 unit=g
